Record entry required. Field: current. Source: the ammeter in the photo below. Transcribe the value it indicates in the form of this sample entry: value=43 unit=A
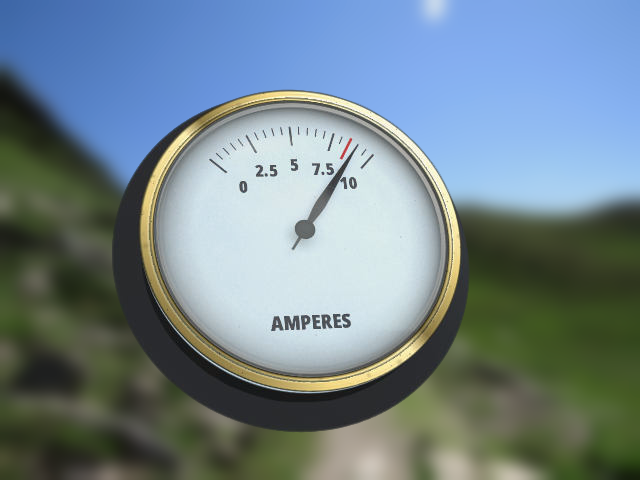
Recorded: value=9 unit=A
